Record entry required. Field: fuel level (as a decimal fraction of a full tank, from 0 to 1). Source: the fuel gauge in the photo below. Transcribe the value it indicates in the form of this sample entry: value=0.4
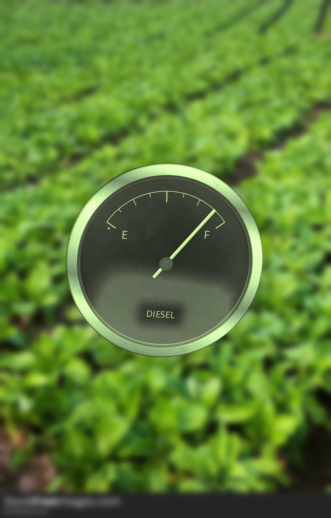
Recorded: value=0.875
